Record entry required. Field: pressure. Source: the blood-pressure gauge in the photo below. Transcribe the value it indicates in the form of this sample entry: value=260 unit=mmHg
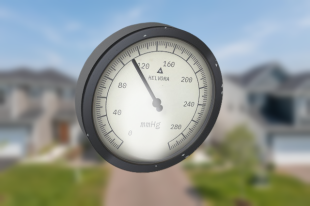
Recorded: value=110 unit=mmHg
